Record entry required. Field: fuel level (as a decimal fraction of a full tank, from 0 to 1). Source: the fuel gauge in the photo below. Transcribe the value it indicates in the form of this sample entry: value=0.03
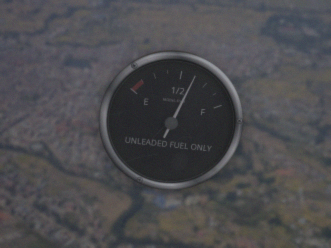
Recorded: value=0.625
